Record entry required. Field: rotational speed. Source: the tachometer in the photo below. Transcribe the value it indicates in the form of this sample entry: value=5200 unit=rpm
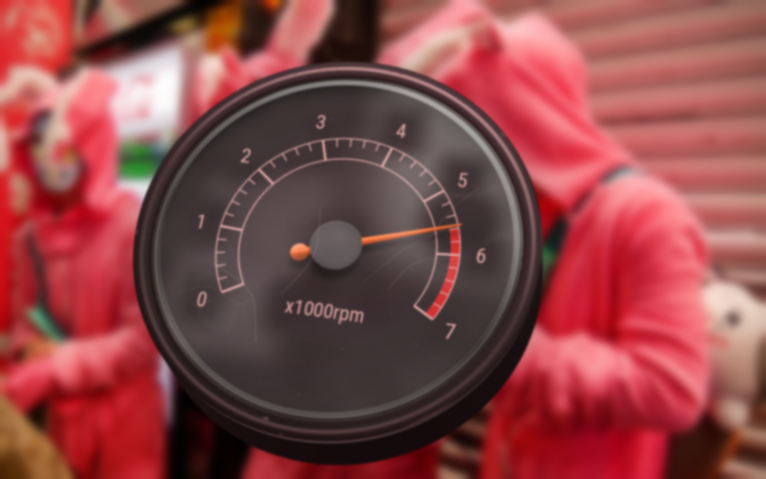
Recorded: value=5600 unit=rpm
